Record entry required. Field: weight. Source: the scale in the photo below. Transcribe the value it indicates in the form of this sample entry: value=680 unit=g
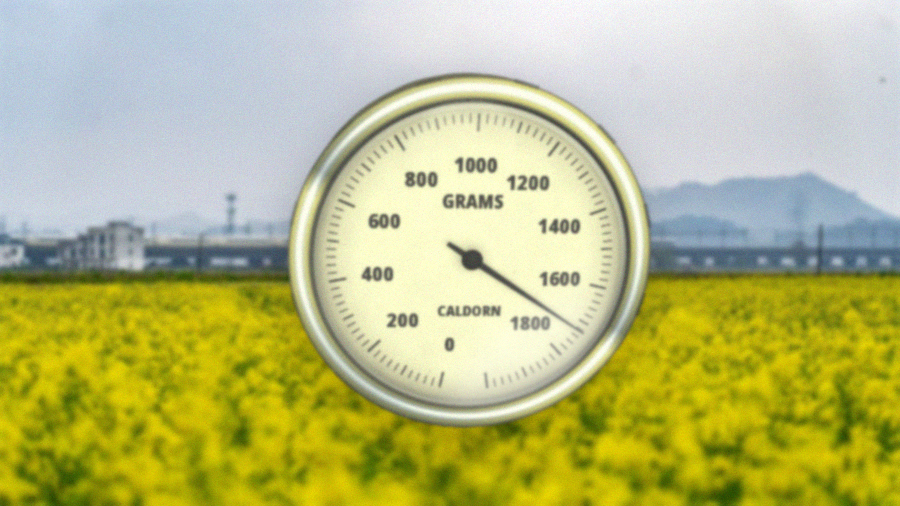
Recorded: value=1720 unit=g
